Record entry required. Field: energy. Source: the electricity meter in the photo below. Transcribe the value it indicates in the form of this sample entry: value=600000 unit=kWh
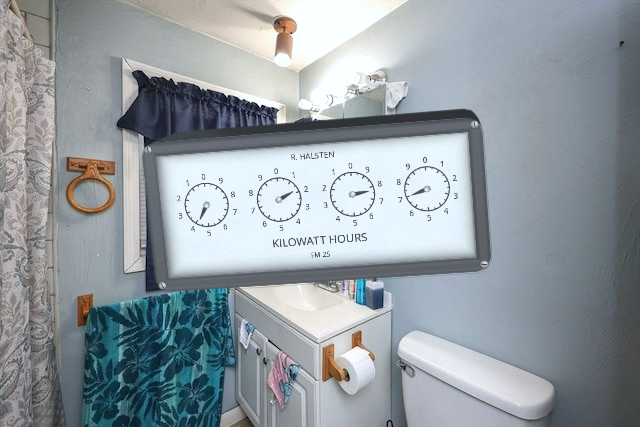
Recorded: value=4177 unit=kWh
